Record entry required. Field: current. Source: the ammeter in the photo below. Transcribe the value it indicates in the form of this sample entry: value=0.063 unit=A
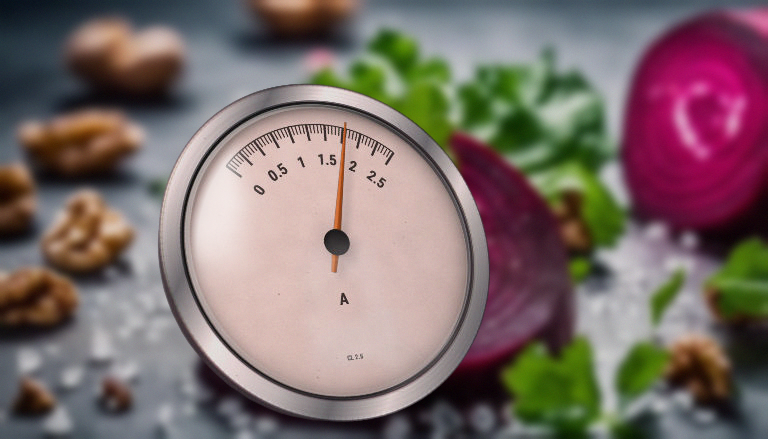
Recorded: value=1.75 unit=A
